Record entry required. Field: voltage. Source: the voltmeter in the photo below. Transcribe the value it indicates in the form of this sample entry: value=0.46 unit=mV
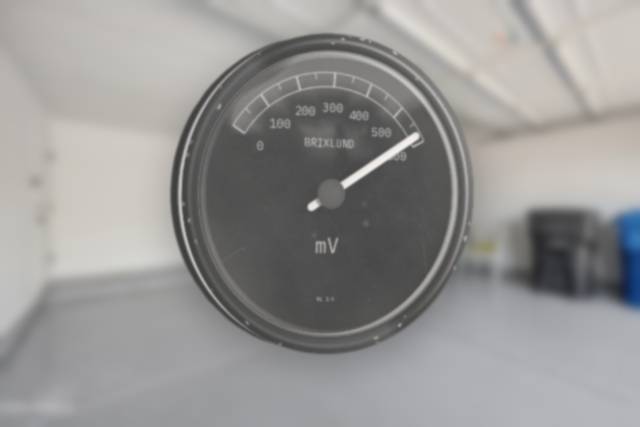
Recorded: value=575 unit=mV
